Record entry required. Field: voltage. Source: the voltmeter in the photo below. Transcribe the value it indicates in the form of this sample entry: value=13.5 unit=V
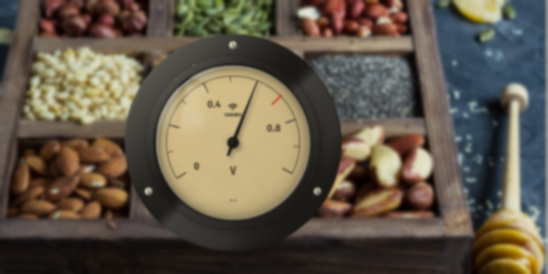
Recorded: value=0.6 unit=V
